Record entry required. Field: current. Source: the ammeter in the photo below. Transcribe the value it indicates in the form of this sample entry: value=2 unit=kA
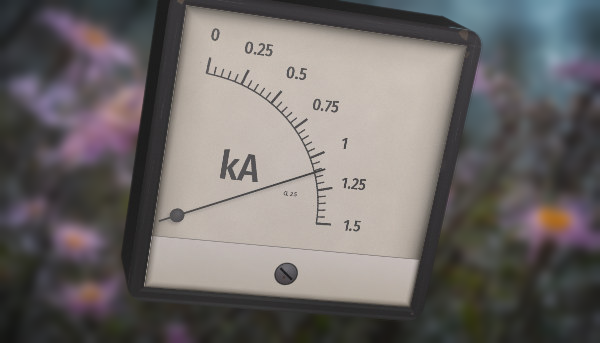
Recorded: value=1.1 unit=kA
